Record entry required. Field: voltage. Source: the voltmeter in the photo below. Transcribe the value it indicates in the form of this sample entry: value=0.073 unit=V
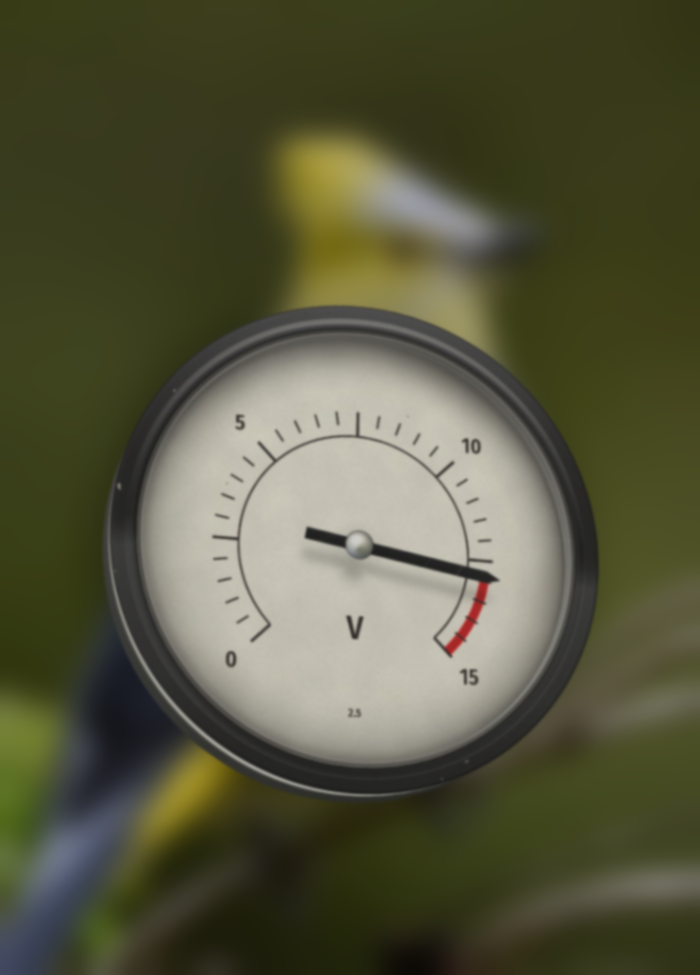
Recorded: value=13 unit=V
